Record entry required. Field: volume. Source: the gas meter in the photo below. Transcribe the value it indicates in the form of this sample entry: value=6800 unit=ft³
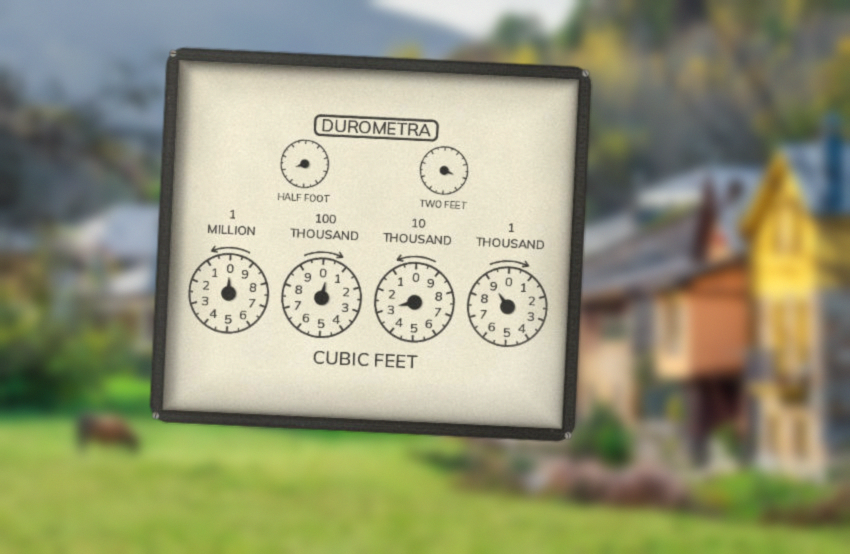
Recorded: value=2900 unit=ft³
